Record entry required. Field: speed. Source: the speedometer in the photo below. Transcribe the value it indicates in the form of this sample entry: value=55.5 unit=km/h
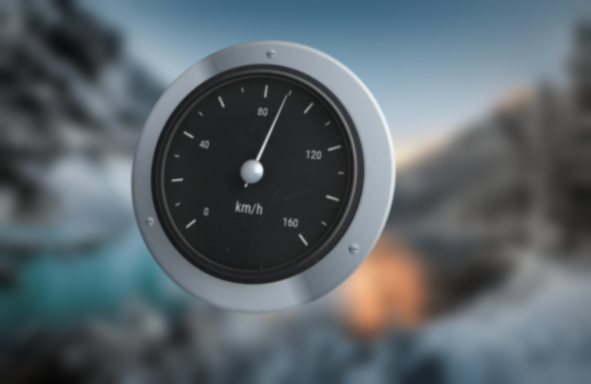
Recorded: value=90 unit=km/h
